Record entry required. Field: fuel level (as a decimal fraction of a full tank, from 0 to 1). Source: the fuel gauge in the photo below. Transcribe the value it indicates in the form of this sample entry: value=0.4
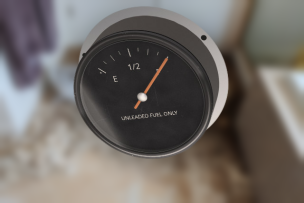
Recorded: value=1
